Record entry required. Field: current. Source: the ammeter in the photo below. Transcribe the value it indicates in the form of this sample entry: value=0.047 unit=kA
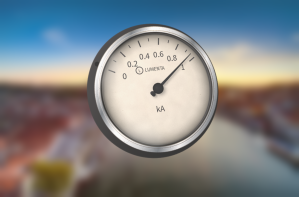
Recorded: value=0.95 unit=kA
